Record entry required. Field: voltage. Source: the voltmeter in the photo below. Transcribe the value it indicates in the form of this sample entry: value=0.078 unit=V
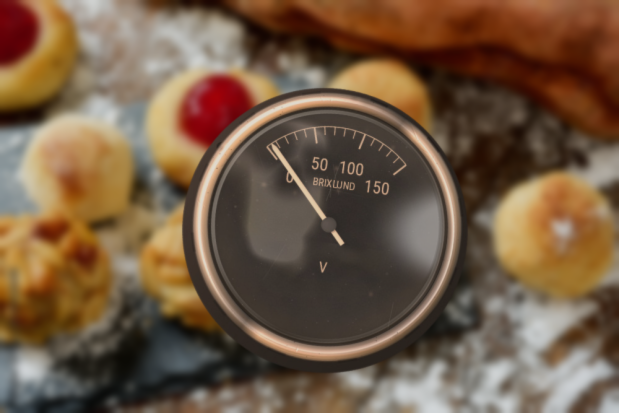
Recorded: value=5 unit=V
